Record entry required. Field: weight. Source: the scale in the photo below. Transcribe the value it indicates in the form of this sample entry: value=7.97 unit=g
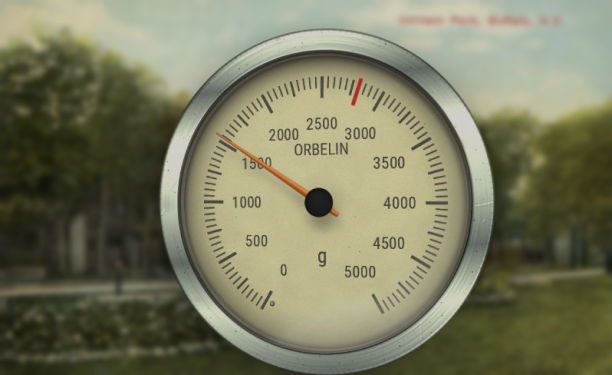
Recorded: value=1550 unit=g
